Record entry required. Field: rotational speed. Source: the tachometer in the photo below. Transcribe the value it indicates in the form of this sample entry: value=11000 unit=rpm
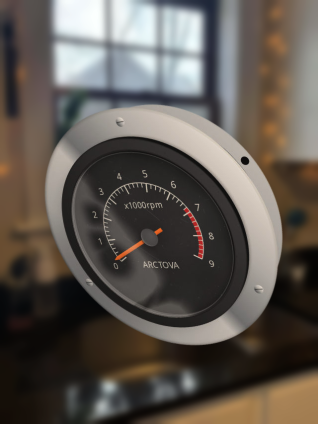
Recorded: value=200 unit=rpm
